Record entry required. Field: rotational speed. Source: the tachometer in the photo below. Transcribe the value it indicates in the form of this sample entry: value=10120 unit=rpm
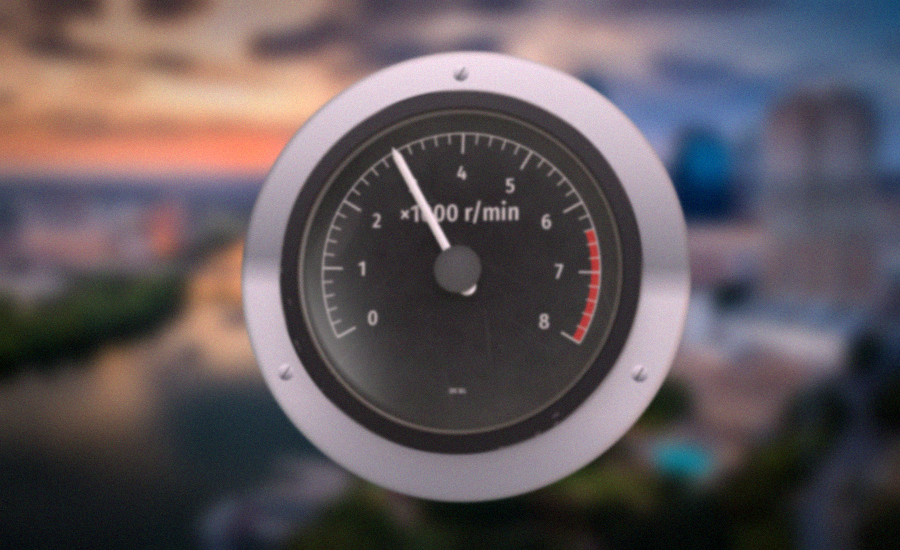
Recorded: value=3000 unit=rpm
